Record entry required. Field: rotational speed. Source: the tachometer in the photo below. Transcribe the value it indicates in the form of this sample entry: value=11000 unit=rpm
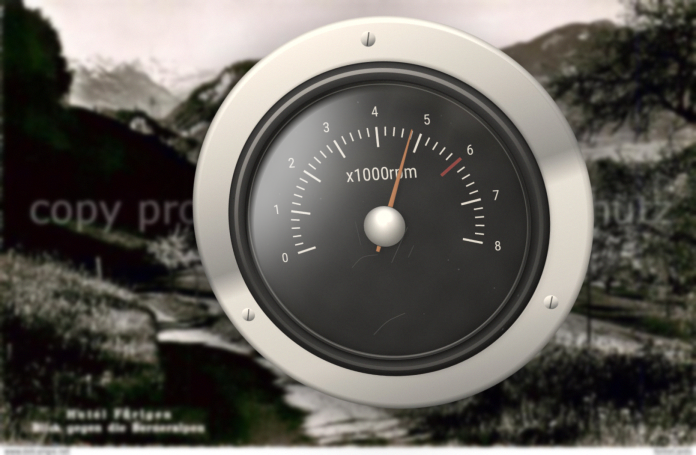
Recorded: value=4800 unit=rpm
